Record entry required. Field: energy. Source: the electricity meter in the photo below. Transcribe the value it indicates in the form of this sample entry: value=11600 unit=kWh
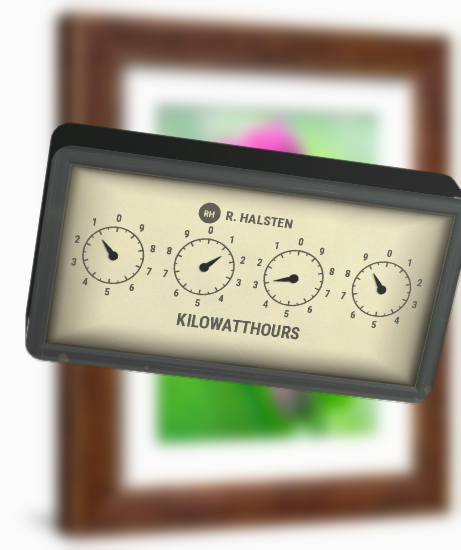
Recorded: value=1129 unit=kWh
